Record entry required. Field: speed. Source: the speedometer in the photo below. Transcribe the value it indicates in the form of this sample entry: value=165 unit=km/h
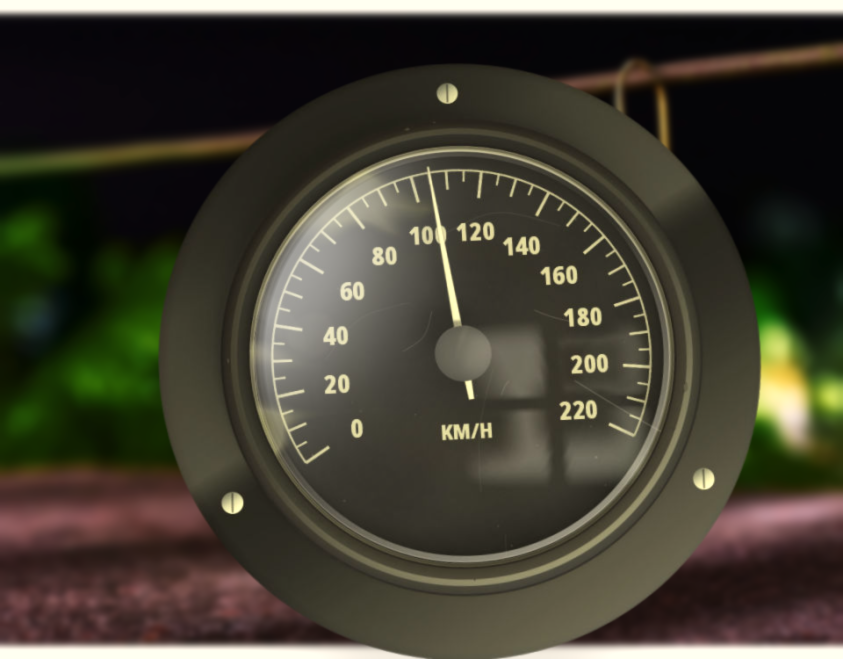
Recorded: value=105 unit=km/h
